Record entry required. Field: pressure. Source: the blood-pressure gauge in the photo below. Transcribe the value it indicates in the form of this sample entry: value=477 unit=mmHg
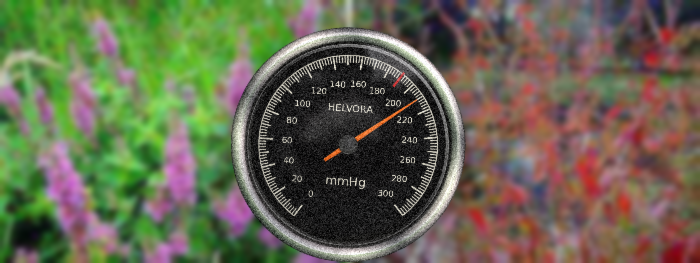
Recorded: value=210 unit=mmHg
